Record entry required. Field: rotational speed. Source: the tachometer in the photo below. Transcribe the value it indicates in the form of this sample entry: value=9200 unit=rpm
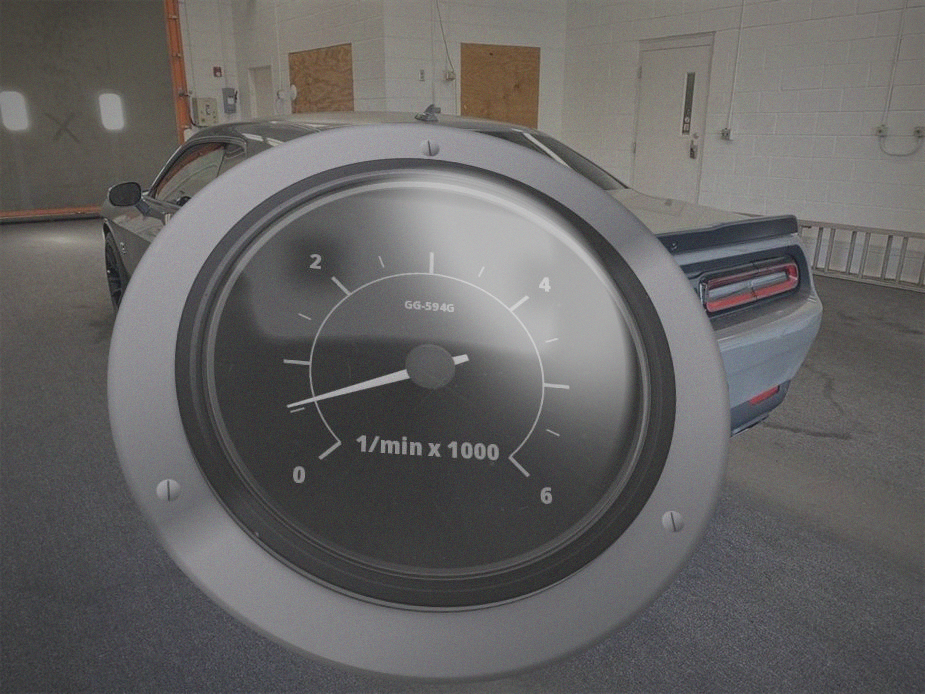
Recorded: value=500 unit=rpm
